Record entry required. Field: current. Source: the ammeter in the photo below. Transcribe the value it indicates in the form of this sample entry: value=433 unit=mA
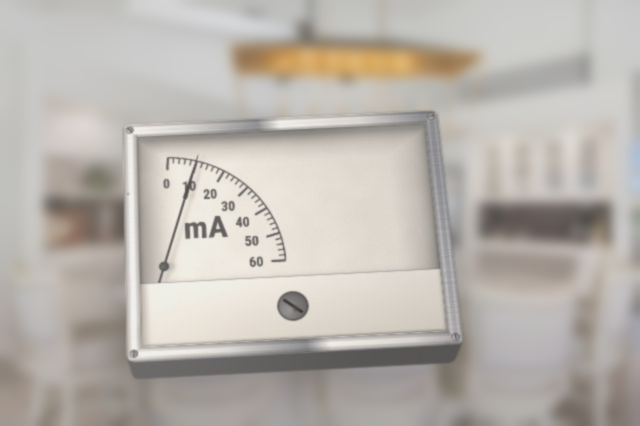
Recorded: value=10 unit=mA
